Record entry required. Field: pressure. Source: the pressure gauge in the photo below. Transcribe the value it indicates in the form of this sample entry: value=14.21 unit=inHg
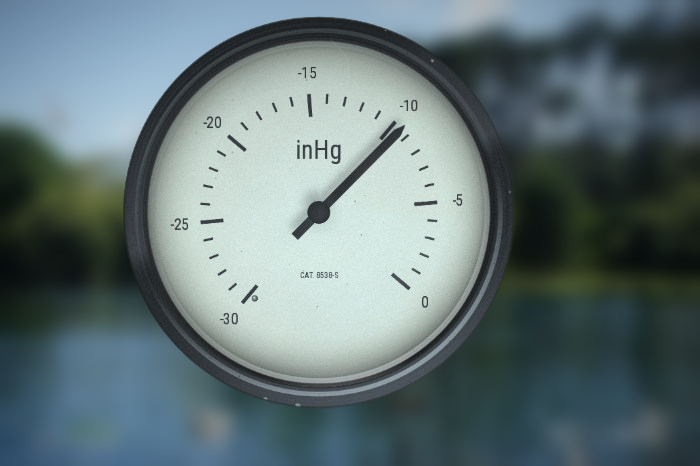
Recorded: value=-9.5 unit=inHg
